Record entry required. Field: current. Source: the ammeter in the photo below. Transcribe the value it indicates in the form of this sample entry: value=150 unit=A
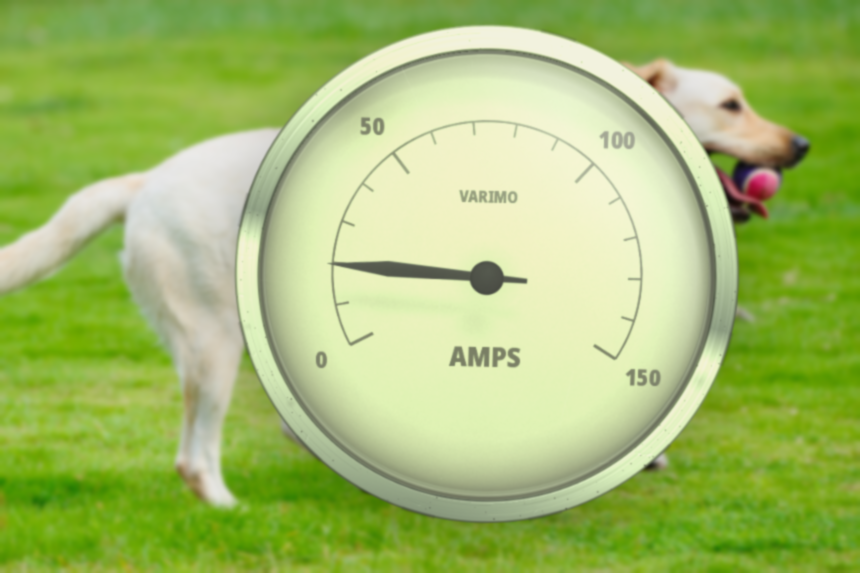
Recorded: value=20 unit=A
